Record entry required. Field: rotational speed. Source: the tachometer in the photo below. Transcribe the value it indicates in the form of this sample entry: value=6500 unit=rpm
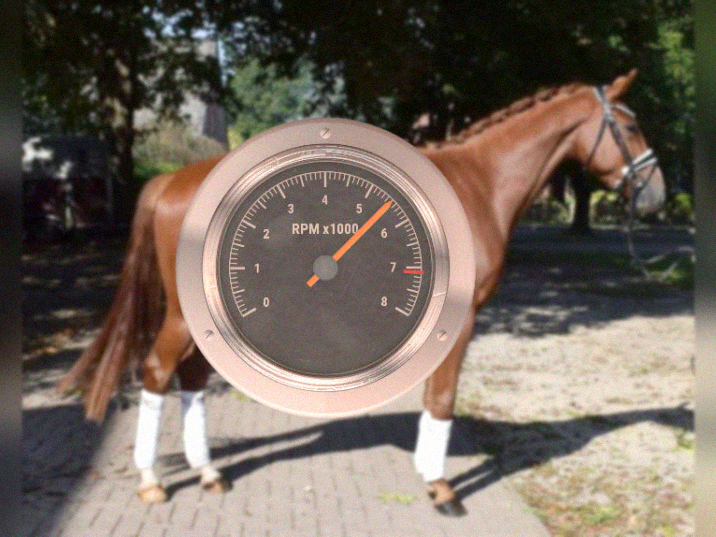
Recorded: value=5500 unit=rpm
